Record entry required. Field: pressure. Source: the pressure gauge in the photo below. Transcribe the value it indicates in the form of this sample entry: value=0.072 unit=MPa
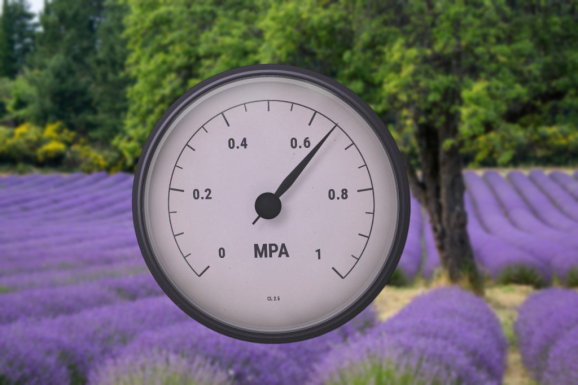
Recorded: value=0.65 unit=MPa
